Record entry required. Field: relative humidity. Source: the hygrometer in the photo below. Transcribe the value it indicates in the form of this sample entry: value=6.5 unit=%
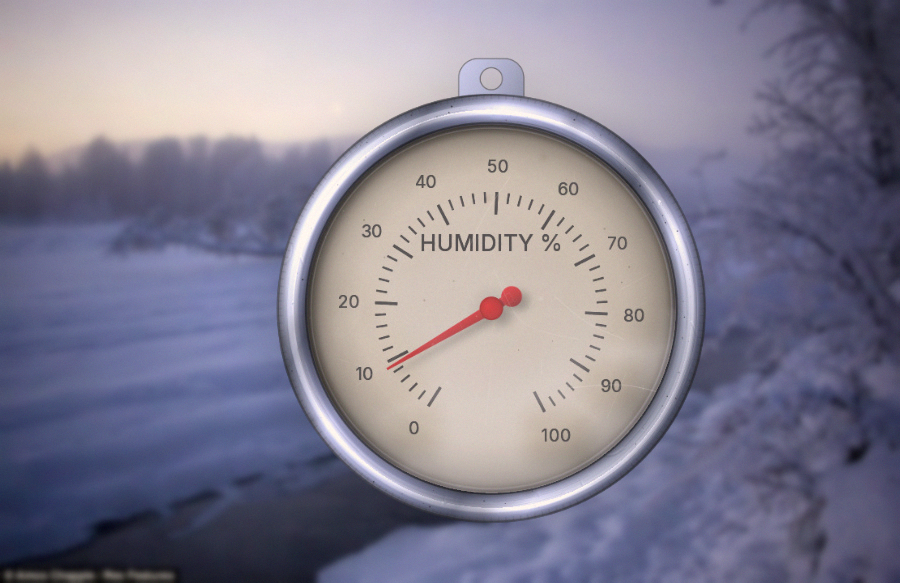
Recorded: value=9 unit=%
